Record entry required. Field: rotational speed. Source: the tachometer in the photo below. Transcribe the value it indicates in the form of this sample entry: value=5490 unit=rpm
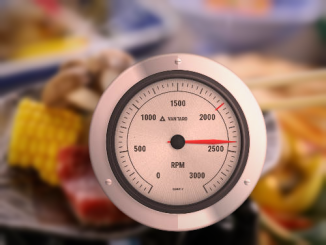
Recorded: value=2400 unit=rpm
